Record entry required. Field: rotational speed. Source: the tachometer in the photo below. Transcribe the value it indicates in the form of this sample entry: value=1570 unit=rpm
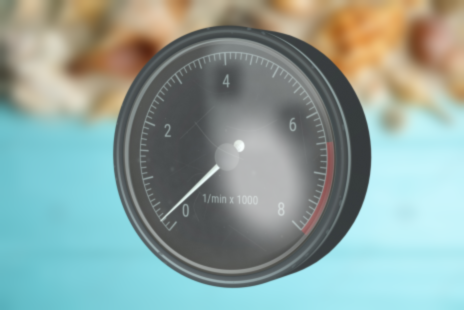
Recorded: value=200 unit=rpm
